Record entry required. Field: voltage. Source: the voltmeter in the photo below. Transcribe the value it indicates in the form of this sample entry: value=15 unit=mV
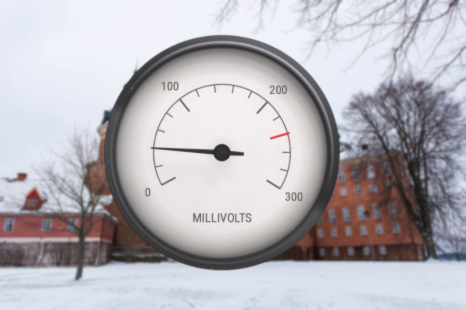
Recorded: value=40 unit=mV
